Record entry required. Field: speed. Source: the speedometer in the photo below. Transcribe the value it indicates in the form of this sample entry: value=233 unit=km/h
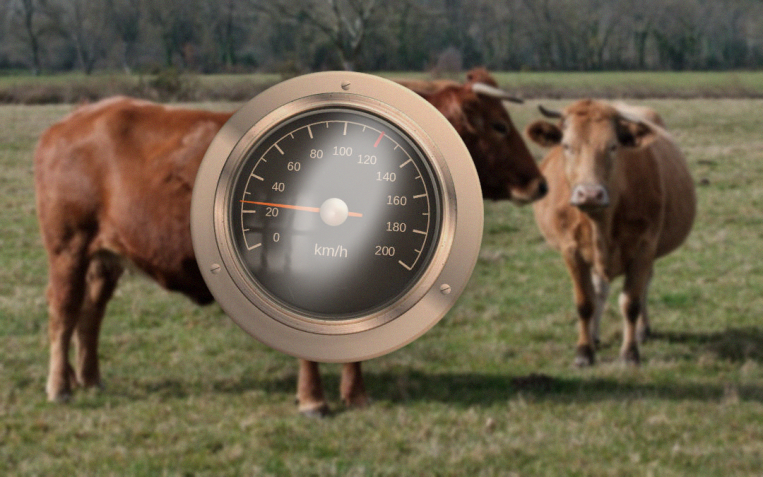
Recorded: value=25 unit=km/h
